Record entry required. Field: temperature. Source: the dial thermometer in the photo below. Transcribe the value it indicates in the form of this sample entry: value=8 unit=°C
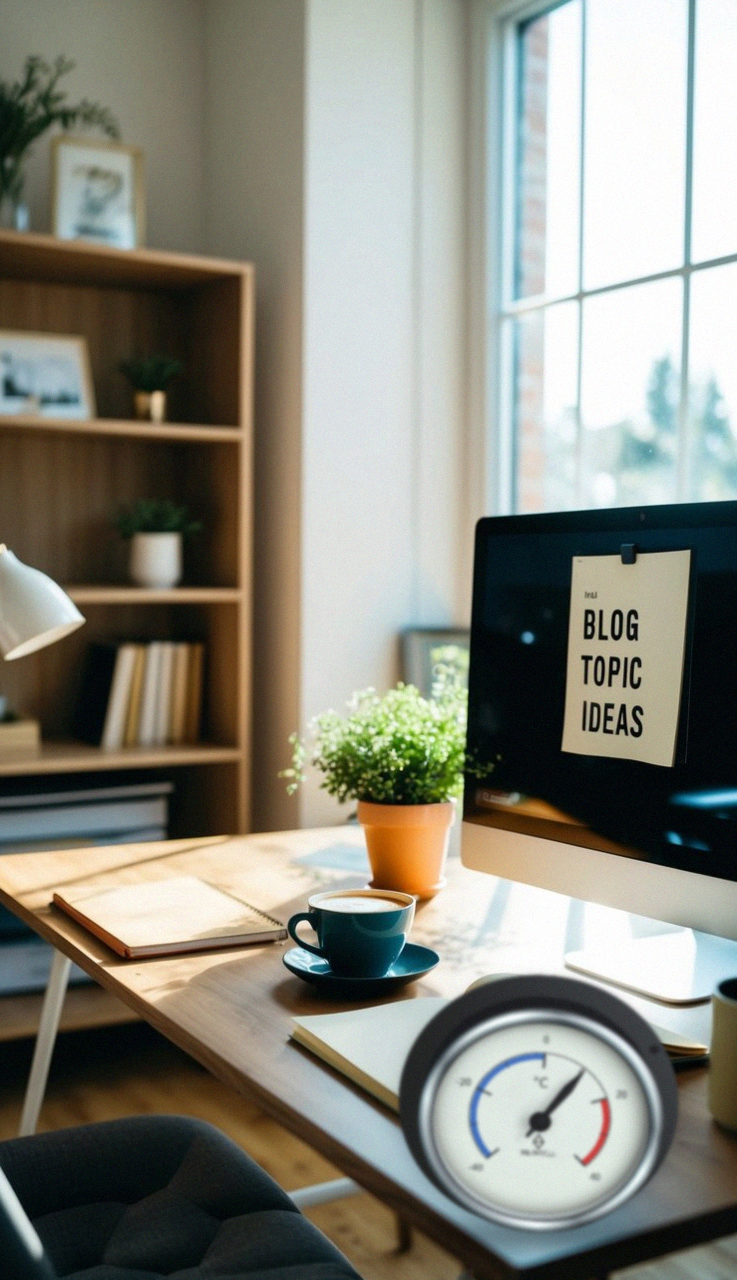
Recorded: value=10 unit=°C
